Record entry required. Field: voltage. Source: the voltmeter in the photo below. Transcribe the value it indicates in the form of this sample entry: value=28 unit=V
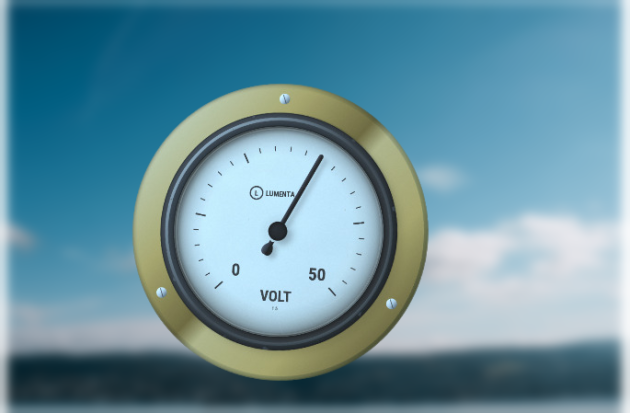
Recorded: value=30 unit=V
